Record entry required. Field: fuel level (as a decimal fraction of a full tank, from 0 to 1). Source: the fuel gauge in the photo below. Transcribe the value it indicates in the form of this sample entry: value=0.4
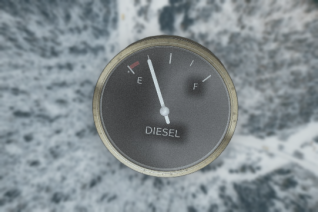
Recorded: value=0.25
